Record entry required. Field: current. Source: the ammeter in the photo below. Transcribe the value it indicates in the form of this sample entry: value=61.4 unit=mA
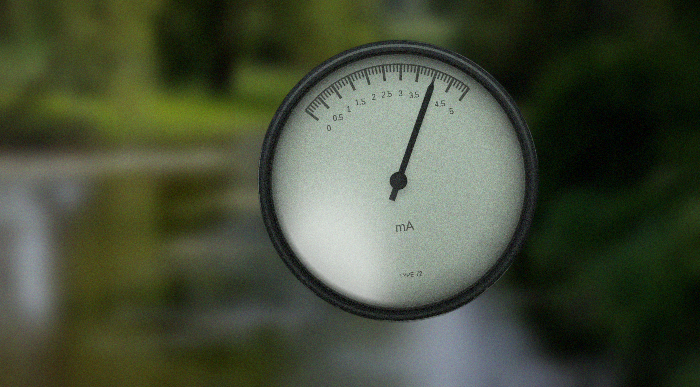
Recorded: value=4 unit=mA
